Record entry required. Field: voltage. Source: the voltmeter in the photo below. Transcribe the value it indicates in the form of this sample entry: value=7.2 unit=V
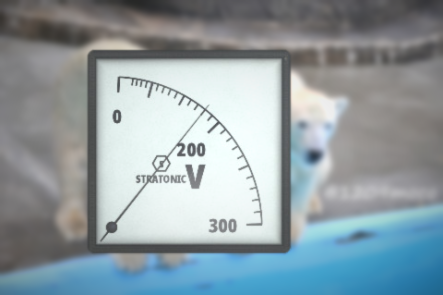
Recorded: value=180 unit=V
